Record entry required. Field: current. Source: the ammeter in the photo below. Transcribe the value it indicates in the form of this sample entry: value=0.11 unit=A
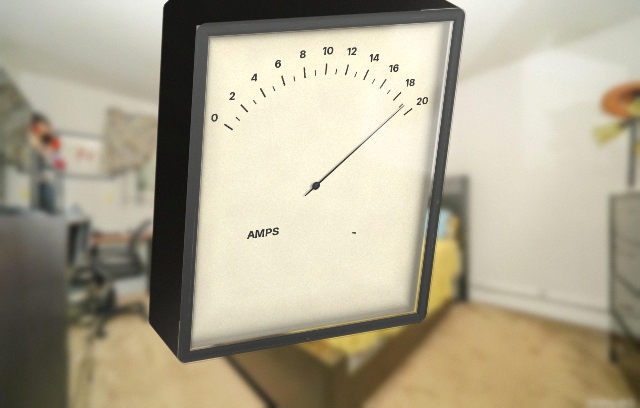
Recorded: value=19 unit=A
